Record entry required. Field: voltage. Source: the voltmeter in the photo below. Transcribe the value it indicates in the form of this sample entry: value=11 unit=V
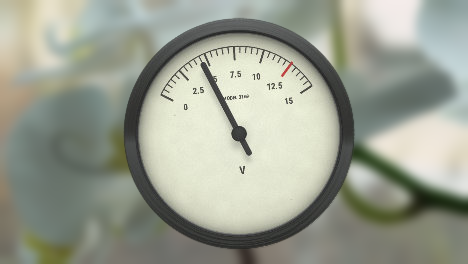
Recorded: value=4.5 unit=V
